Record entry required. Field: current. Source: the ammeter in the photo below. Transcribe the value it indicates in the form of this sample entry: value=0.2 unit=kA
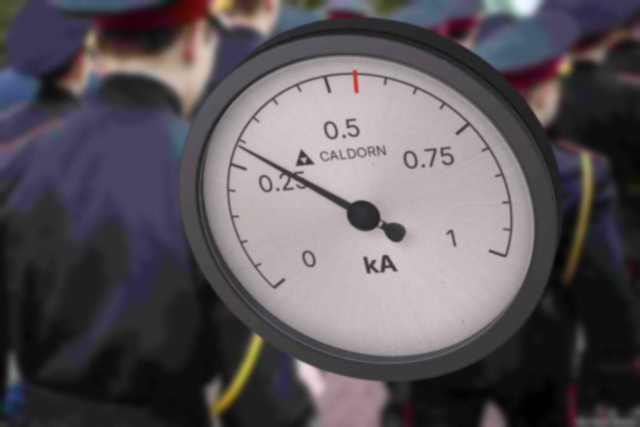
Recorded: value=0.3 unit=kA
